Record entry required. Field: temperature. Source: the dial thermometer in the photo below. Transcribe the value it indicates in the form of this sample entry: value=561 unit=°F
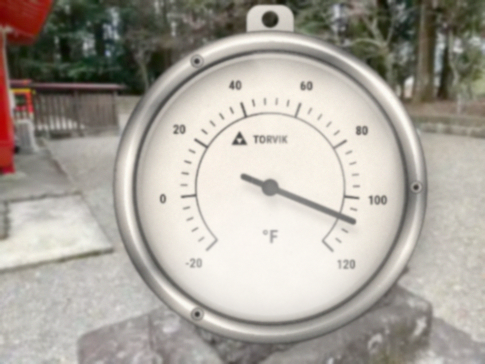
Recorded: value=108 unit=°F
